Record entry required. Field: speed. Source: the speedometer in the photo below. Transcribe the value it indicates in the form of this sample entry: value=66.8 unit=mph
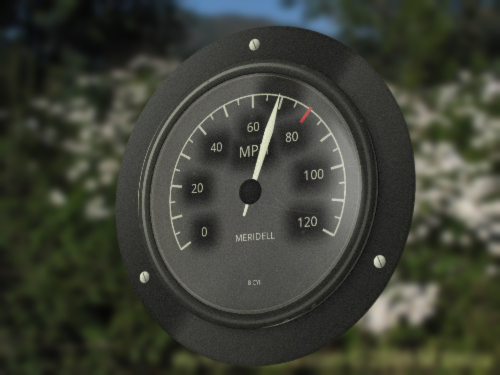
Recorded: value=70 unit=mph
